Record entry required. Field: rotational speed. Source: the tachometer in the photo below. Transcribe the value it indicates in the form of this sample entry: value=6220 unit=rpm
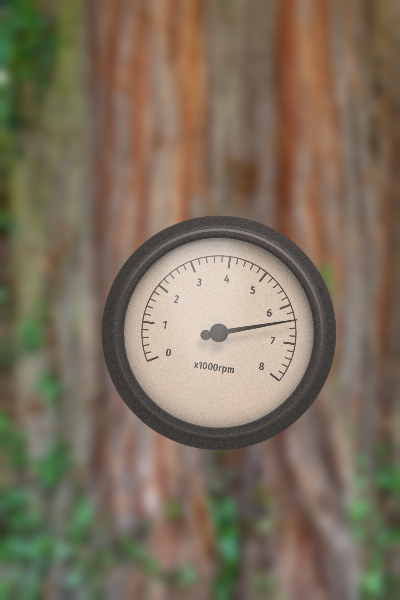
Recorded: value=6400 unit=rpm
